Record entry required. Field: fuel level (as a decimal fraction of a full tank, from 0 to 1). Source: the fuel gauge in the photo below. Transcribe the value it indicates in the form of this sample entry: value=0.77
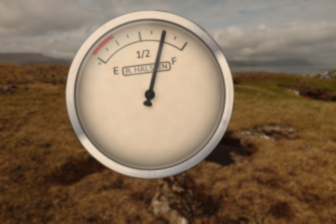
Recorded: value=0.75
